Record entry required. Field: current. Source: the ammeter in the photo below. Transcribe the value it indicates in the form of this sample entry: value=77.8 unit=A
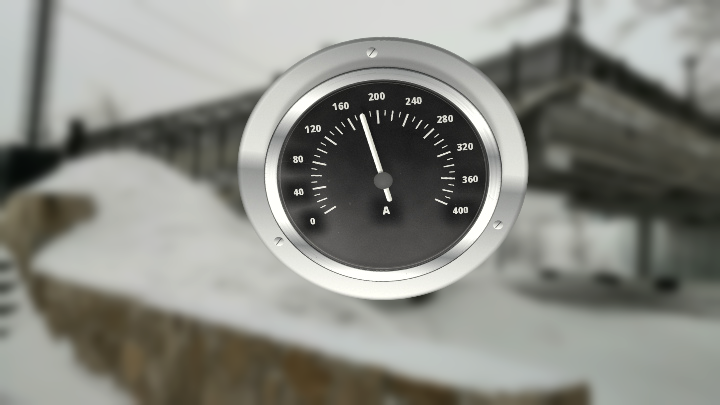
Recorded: value=180 unit=A
